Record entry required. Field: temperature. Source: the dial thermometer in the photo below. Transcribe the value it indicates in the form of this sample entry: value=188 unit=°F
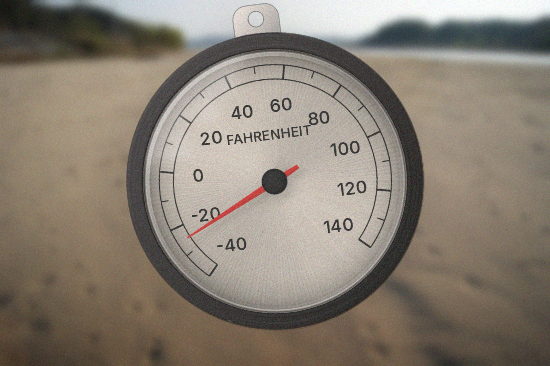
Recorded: value=-25 unit=°F
